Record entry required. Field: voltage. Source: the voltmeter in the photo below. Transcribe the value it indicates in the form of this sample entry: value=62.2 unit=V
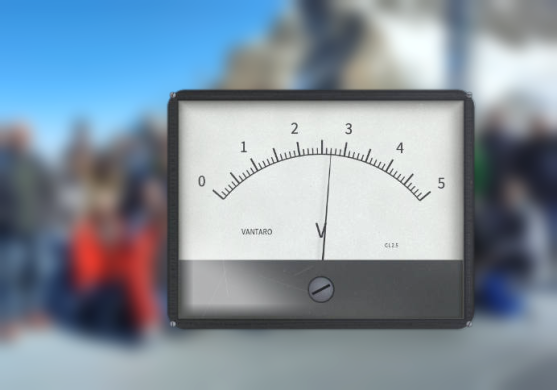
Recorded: value=2.7 unit=V
